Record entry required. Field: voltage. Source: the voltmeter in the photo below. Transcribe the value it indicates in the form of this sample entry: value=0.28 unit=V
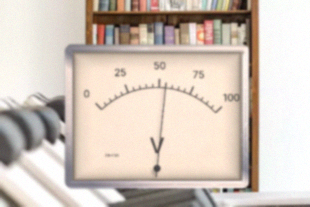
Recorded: value=55 unit=V
